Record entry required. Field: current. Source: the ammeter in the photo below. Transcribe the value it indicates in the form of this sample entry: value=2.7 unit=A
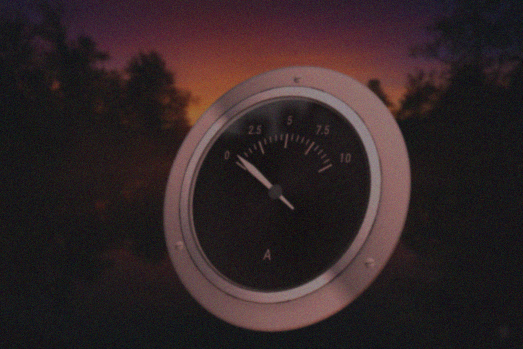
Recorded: value=0.5 unit=A
